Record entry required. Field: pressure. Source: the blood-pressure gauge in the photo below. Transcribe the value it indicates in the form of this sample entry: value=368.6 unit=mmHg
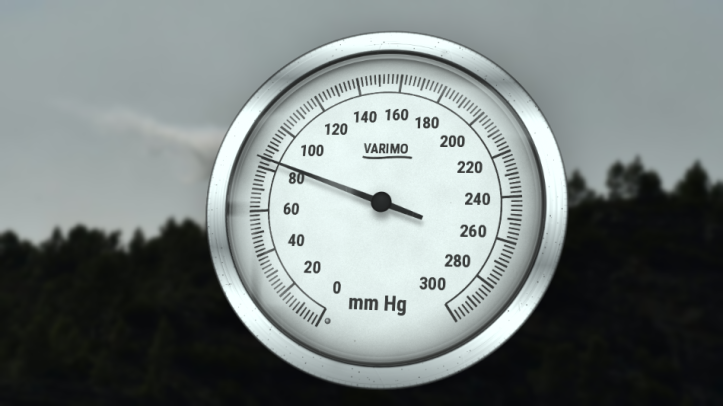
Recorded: value=84 unit=mmHg
